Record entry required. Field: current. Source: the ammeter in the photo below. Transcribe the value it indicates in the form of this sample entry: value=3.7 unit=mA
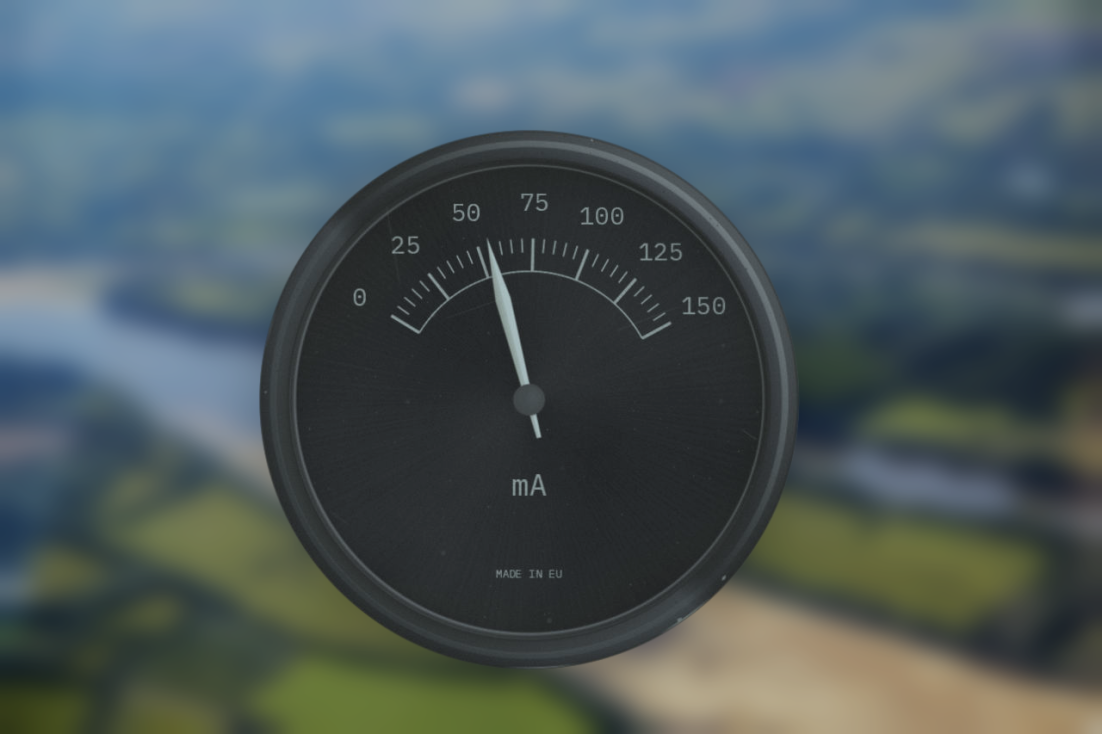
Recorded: value=55 unit=mA
